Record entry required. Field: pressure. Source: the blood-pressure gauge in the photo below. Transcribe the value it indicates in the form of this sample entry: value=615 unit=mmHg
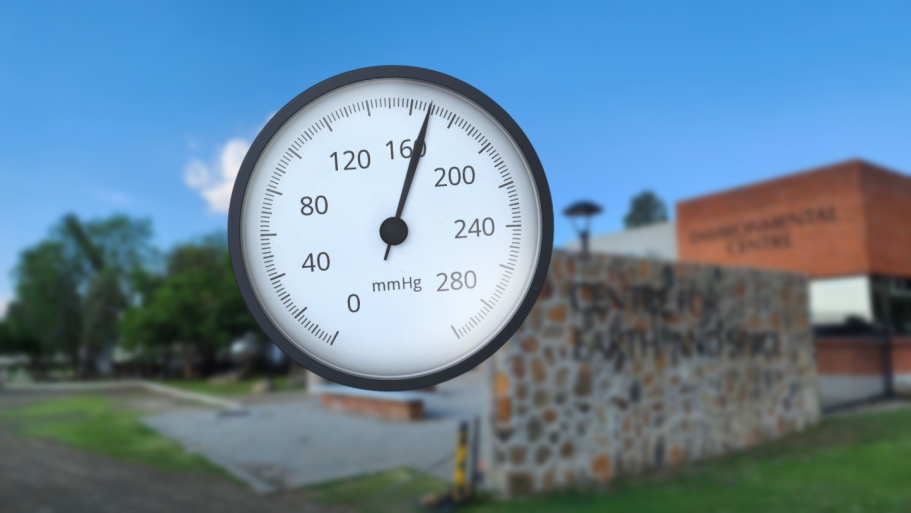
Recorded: value=168 unit=mmHg
